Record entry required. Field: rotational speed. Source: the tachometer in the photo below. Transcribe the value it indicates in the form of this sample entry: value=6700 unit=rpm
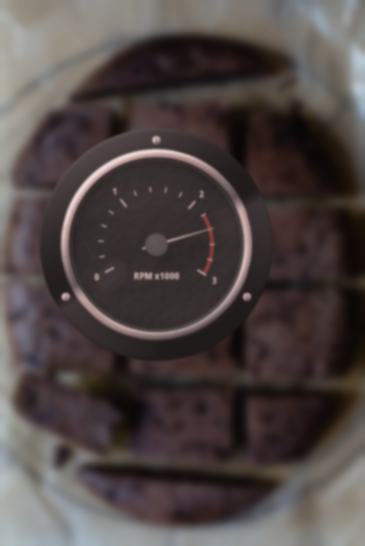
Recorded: value=2400 unit=rpm
